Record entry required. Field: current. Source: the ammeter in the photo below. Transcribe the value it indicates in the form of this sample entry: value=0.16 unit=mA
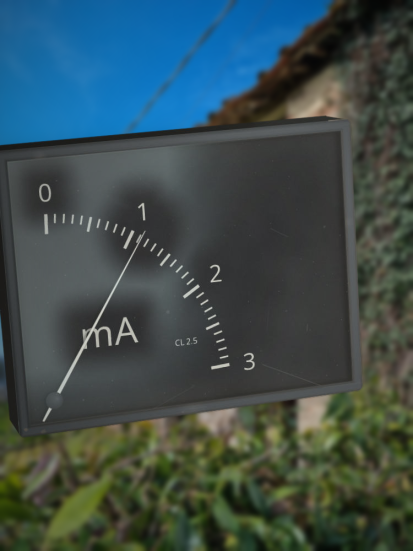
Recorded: value=1.1 unit=mA
